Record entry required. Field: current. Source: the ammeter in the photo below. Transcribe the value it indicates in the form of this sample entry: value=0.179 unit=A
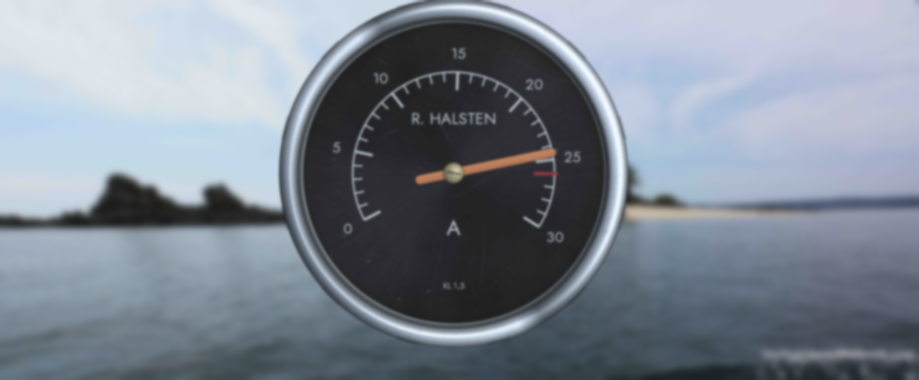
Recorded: value=24.5 unit=A
